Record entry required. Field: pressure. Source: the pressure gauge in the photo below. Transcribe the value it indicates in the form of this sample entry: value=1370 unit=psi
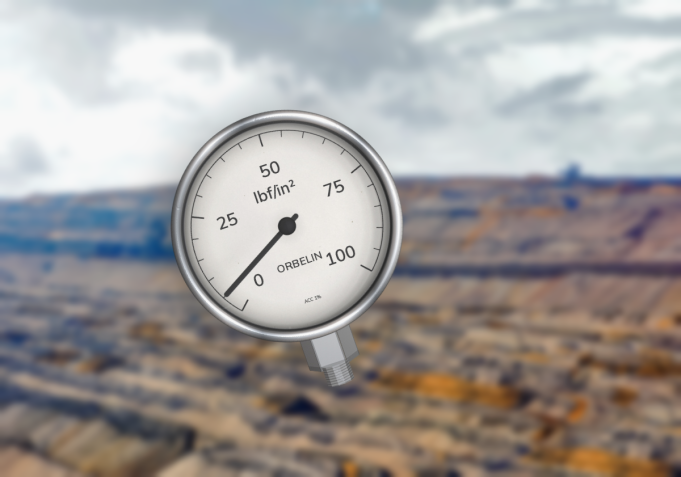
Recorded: value=5 unit=psi
